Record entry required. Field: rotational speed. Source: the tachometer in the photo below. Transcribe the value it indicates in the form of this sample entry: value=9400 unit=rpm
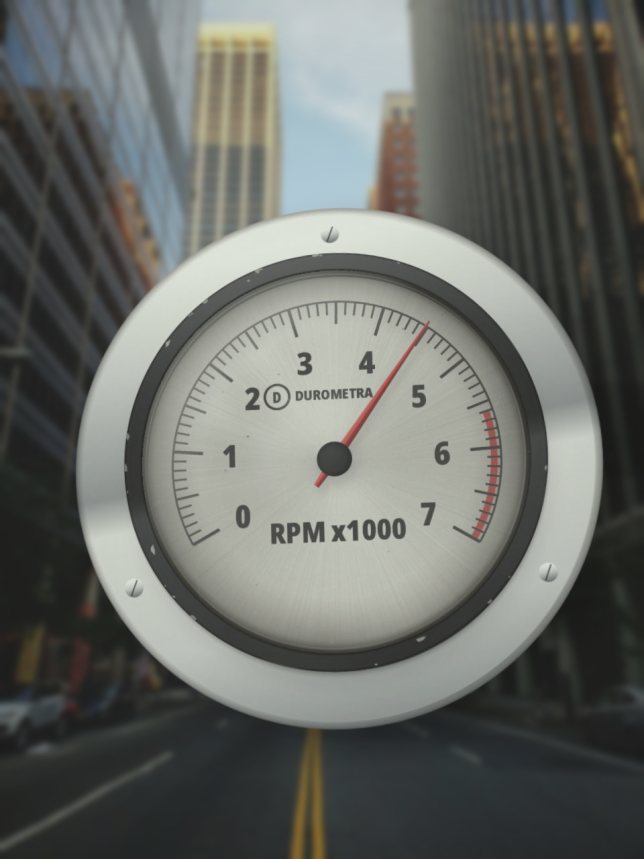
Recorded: value=4500 unit=rpm
